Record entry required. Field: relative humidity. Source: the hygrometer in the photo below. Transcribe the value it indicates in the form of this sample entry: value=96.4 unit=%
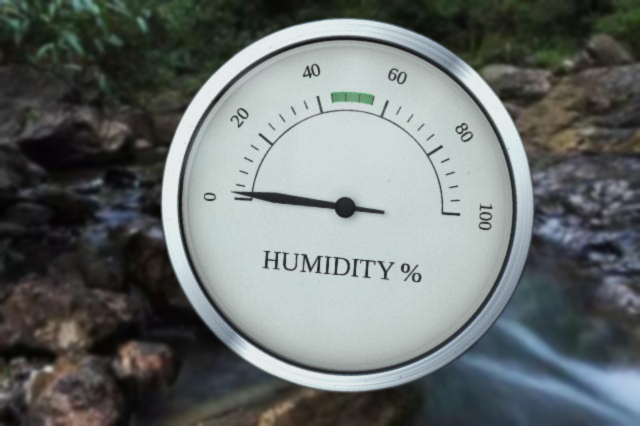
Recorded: value=2 unit=%
